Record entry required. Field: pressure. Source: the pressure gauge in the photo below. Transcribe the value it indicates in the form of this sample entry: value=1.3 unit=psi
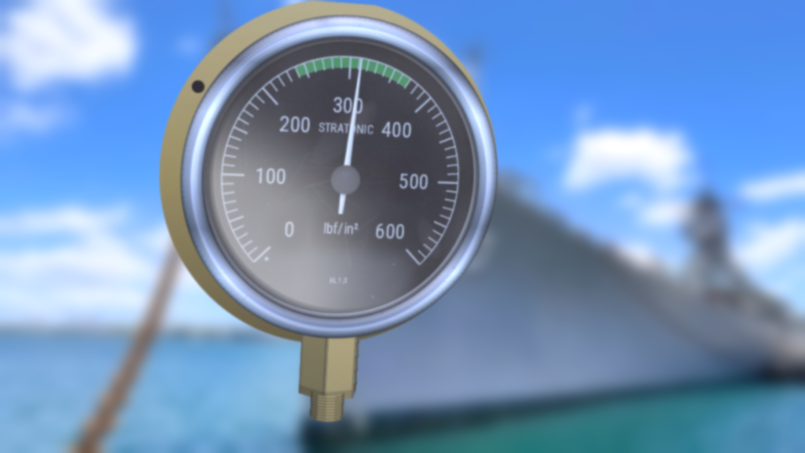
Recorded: value=310 unit=psi
